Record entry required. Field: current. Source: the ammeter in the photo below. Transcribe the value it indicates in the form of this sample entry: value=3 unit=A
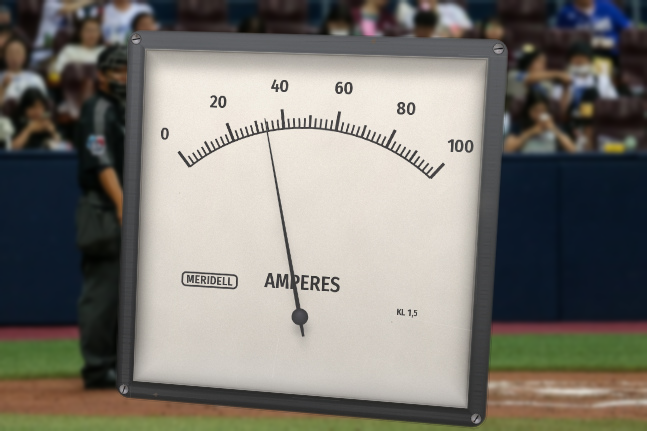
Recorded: value=34 unit=A
